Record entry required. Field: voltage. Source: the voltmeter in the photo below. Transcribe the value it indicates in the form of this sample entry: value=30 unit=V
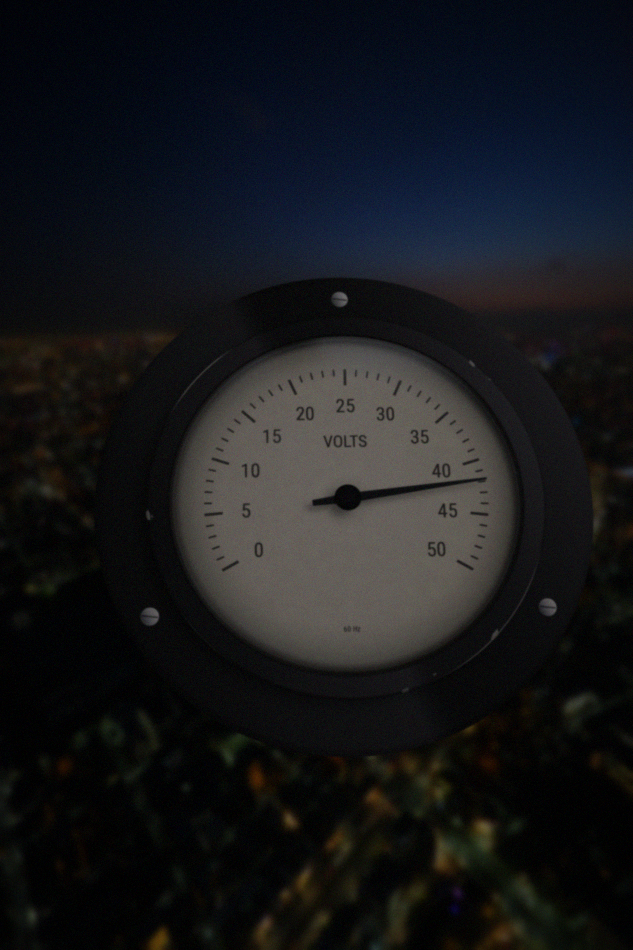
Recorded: value=42 unit=V
